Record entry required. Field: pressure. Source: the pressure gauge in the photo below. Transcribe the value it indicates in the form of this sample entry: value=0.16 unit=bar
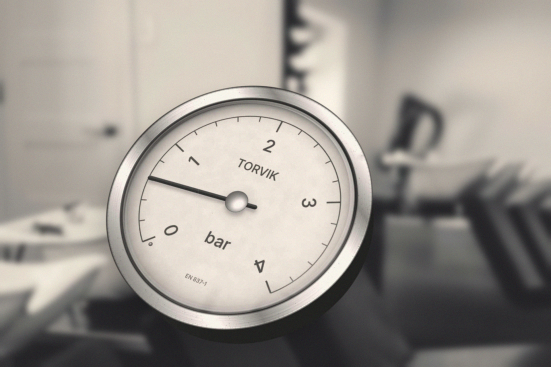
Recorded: value=0.6 unit=bar
